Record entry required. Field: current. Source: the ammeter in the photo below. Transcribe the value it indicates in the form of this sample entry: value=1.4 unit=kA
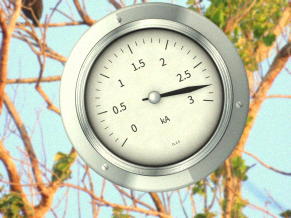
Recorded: value=2.8 unit=kA
